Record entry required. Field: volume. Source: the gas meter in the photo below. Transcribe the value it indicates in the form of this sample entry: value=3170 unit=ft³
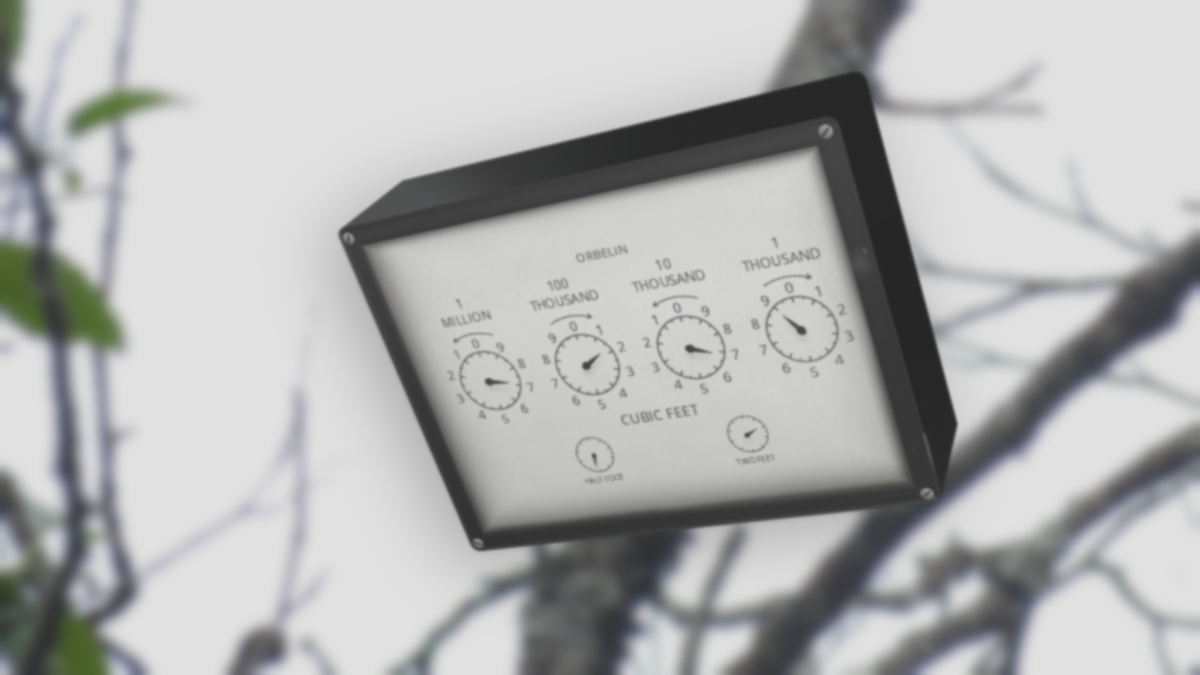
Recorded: value=716900 unit=ft³
